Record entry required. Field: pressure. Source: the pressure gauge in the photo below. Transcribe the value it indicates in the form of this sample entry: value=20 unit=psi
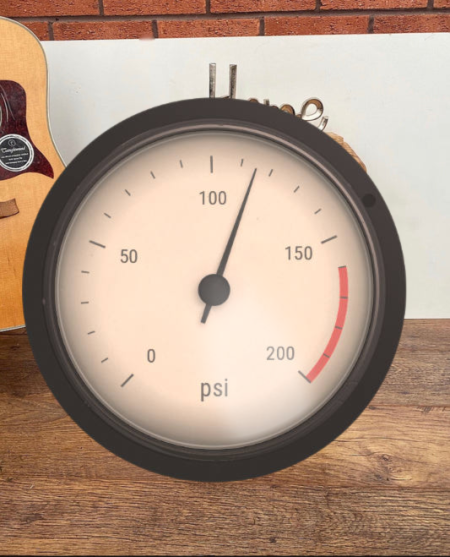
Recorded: value=115 unit=psi
